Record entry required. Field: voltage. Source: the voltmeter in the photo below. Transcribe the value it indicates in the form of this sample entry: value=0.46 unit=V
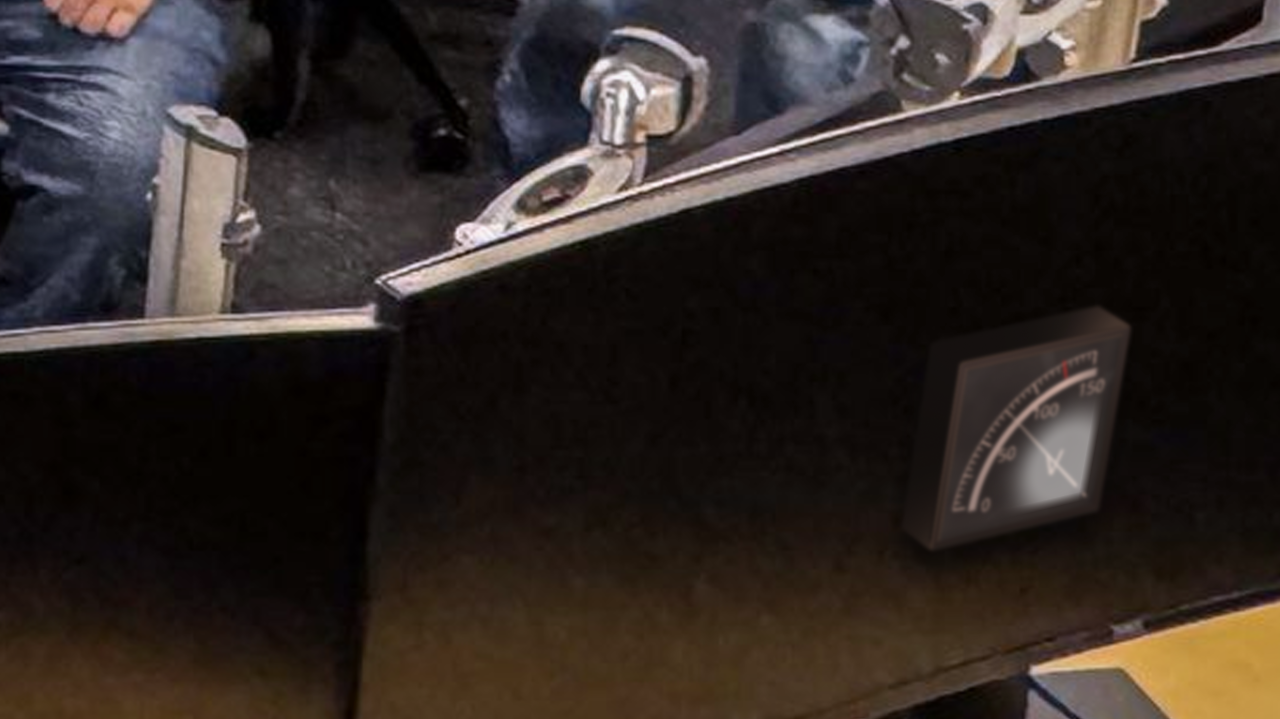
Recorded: value=75 unit=V
